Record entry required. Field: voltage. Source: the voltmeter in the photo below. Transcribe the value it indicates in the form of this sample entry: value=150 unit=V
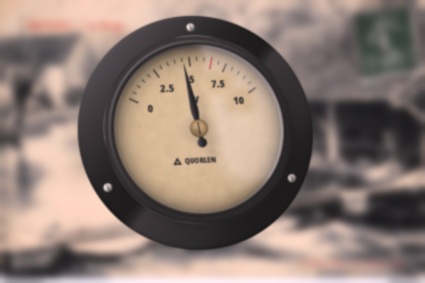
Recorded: value=4.5 unit=V
